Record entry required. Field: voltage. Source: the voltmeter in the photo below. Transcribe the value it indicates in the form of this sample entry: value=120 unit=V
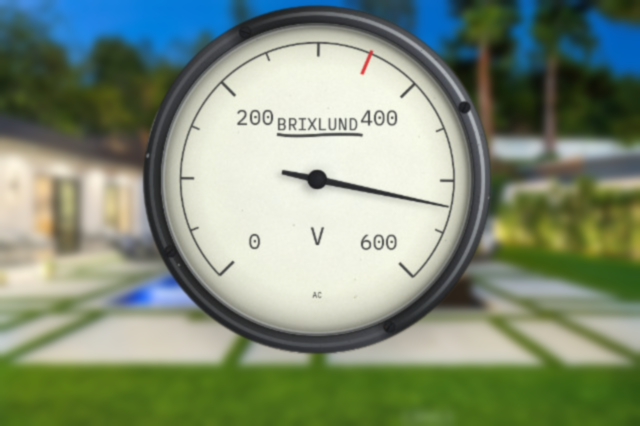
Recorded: value=525 unit=V
